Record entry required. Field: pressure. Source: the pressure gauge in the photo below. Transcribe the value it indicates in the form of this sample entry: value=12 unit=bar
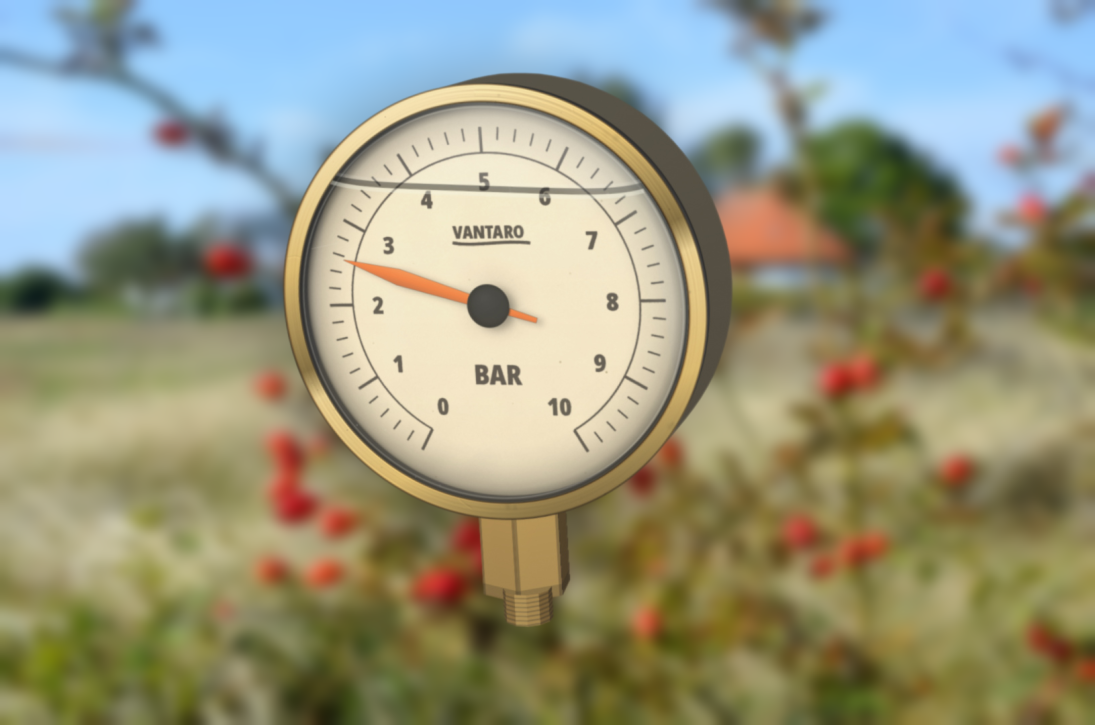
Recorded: value=2.6 unit=bar
